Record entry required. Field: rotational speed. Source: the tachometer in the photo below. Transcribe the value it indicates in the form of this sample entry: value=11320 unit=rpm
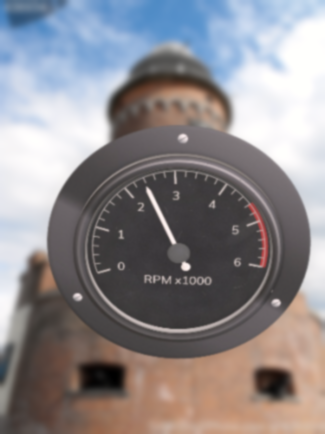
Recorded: value=2400 unit=rpm
